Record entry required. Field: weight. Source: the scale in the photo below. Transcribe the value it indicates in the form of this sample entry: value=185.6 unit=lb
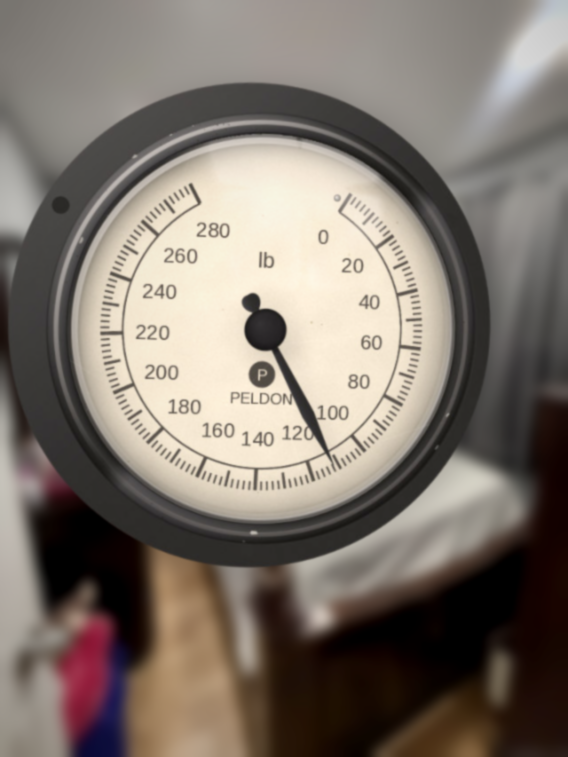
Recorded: value=112 unit=lb
